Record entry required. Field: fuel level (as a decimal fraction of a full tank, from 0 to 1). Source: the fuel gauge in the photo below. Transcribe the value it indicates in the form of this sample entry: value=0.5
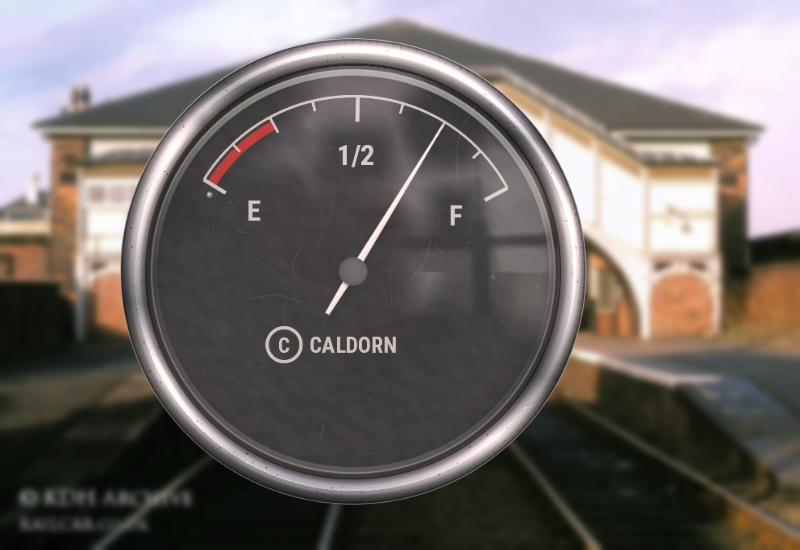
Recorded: value=0.75
